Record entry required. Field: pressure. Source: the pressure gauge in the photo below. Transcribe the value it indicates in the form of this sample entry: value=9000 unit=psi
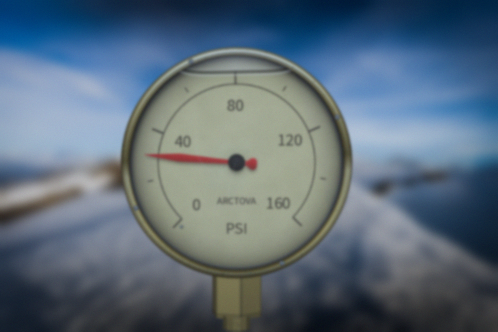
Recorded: value=30 unit=psi
